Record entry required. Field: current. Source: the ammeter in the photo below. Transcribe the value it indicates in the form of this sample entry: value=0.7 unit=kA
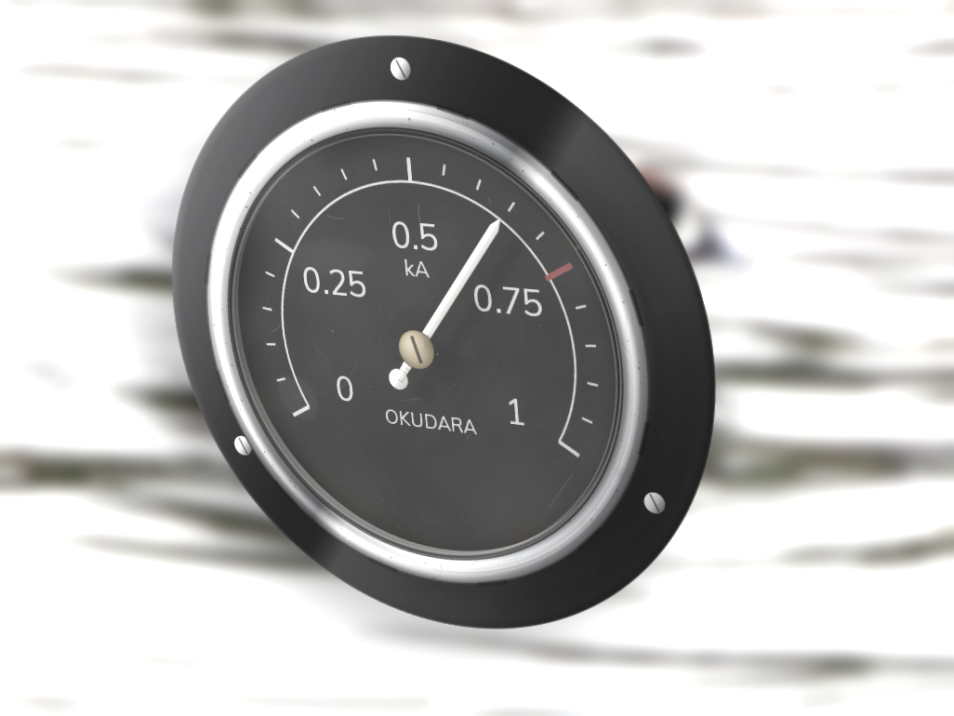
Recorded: value=0.65 unit=kA
